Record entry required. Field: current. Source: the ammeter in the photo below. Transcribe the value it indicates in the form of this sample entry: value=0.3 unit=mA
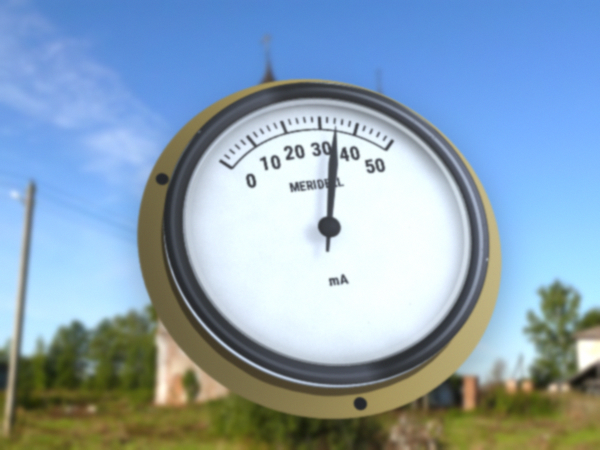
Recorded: value=34 unit=mA
